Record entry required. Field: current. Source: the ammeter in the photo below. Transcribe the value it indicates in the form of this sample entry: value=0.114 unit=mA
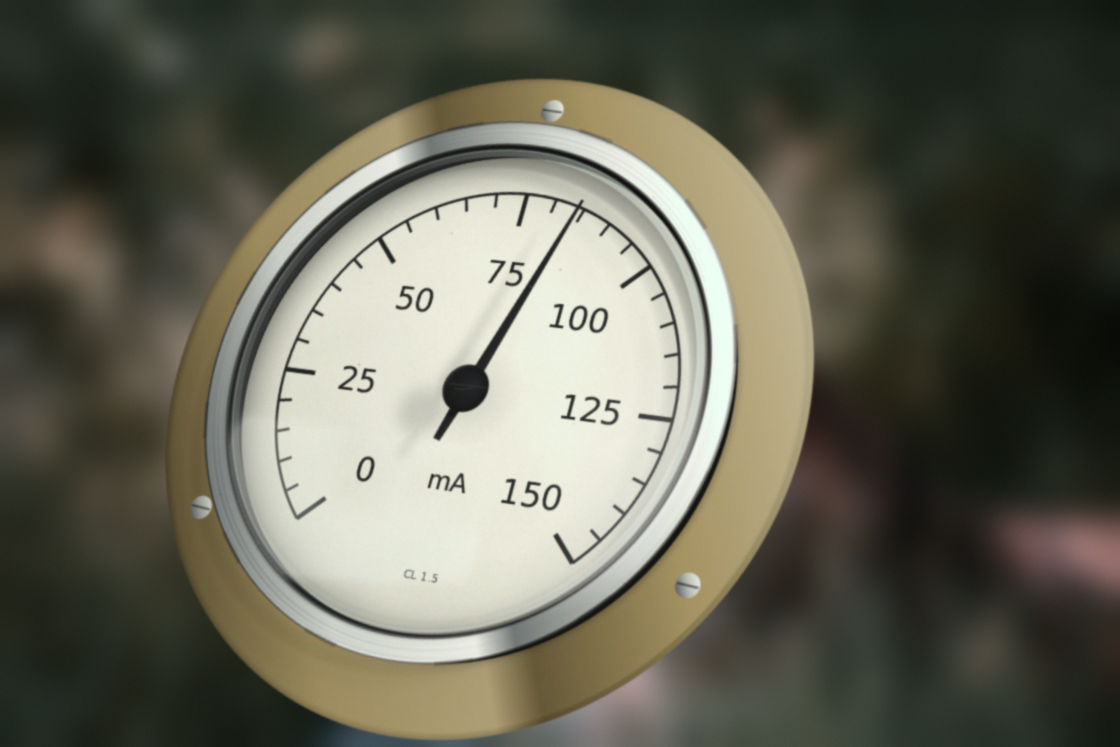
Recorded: value=85 unit=mA
